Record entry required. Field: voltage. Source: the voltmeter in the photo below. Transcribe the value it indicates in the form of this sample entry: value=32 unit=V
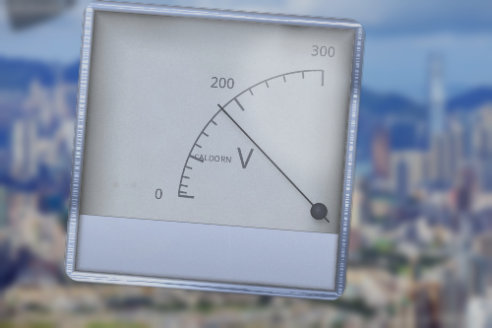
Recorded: value=180 unit=V
